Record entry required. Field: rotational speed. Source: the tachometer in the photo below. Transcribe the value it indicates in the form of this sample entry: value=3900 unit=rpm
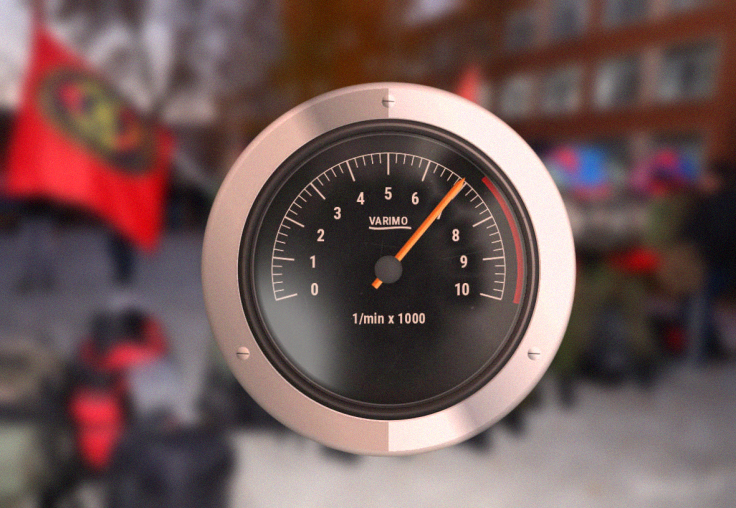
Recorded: value=6900 unit=rpm
